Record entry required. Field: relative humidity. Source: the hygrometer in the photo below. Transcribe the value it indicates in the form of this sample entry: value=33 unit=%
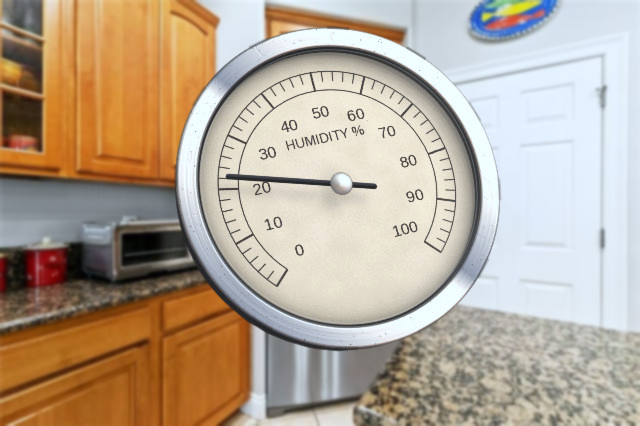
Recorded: value=22 unit=%
